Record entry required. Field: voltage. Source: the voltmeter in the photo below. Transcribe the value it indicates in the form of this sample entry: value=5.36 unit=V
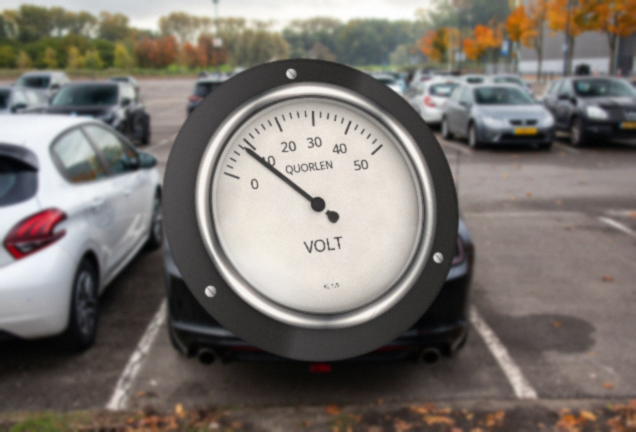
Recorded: value=8 unit=V
